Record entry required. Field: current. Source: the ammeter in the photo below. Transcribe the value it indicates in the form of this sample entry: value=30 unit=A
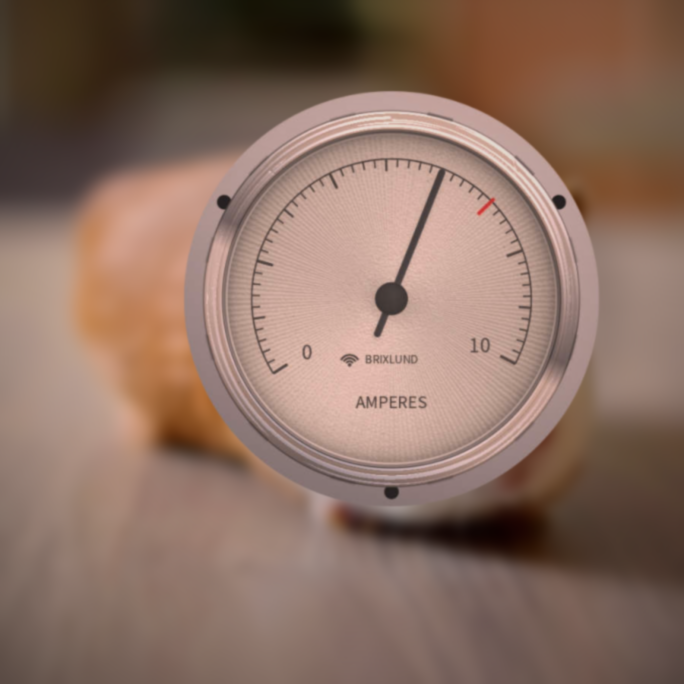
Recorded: value=6 unit=A
